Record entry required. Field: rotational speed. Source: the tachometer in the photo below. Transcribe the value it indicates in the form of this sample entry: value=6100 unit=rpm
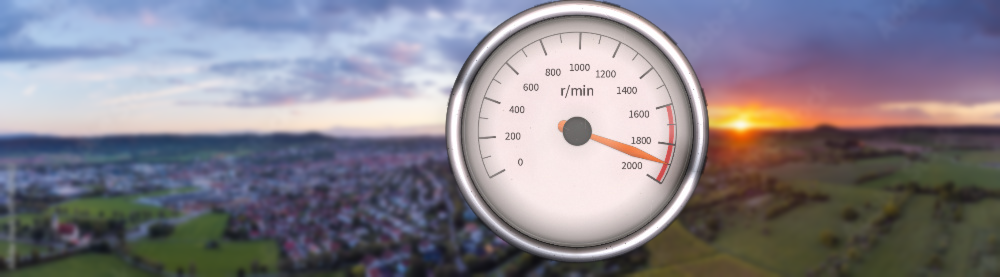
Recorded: value=1900 unit=rpm
